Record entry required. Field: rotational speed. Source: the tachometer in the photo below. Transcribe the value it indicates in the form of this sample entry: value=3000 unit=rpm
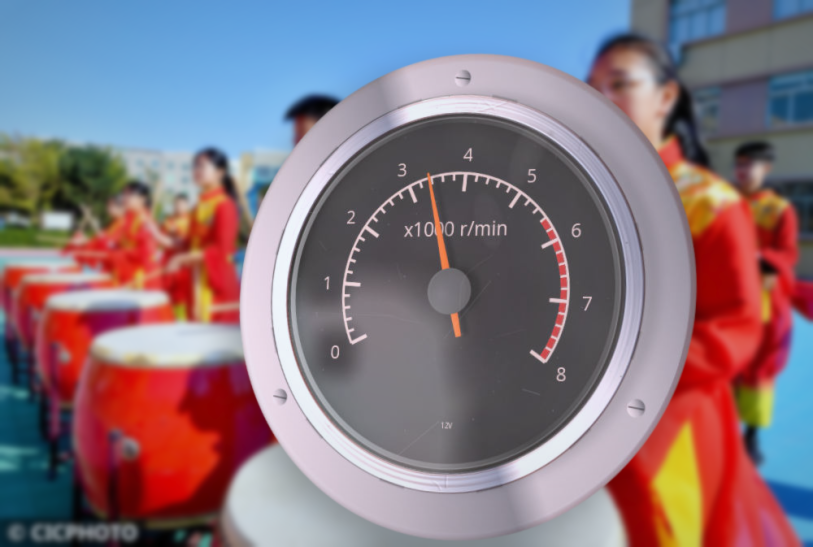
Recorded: value=3400 unit=rpm
